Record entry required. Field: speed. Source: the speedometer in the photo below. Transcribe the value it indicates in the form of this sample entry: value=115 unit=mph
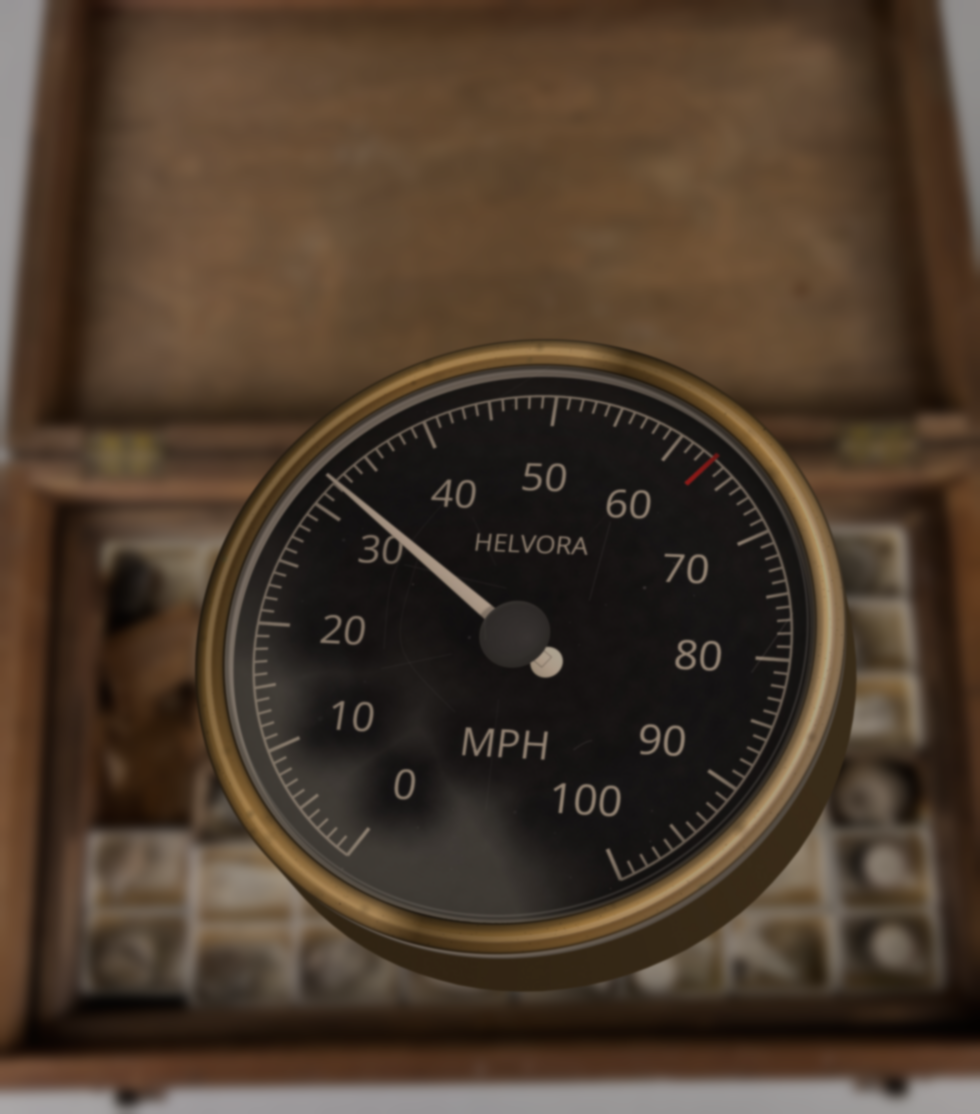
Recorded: value=32 unit=mph
